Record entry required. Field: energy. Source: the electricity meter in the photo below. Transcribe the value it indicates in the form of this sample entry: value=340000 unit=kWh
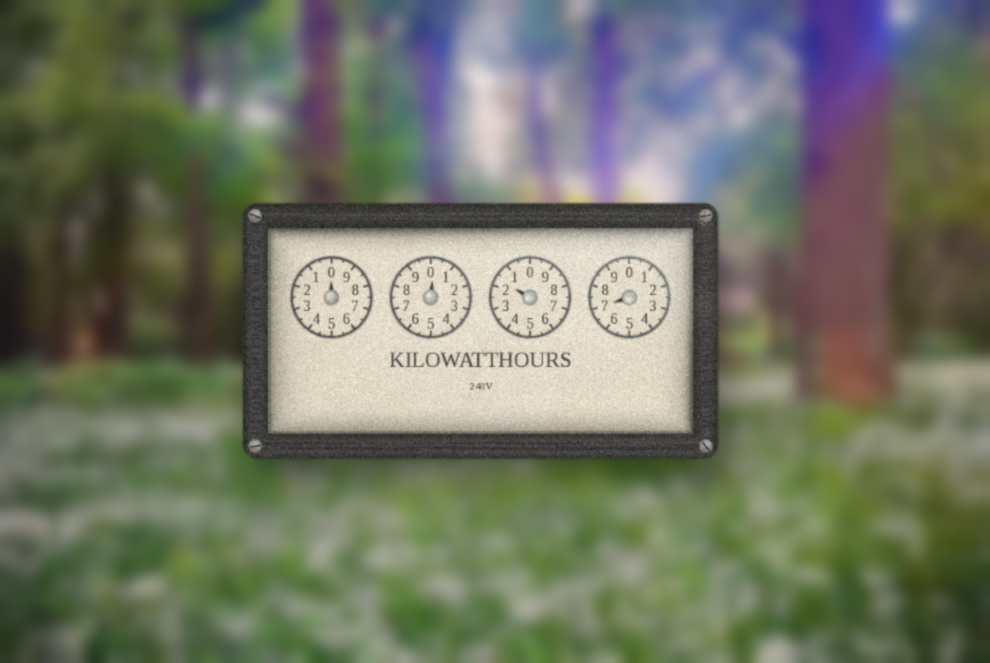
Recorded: value=17 unit=kWh
